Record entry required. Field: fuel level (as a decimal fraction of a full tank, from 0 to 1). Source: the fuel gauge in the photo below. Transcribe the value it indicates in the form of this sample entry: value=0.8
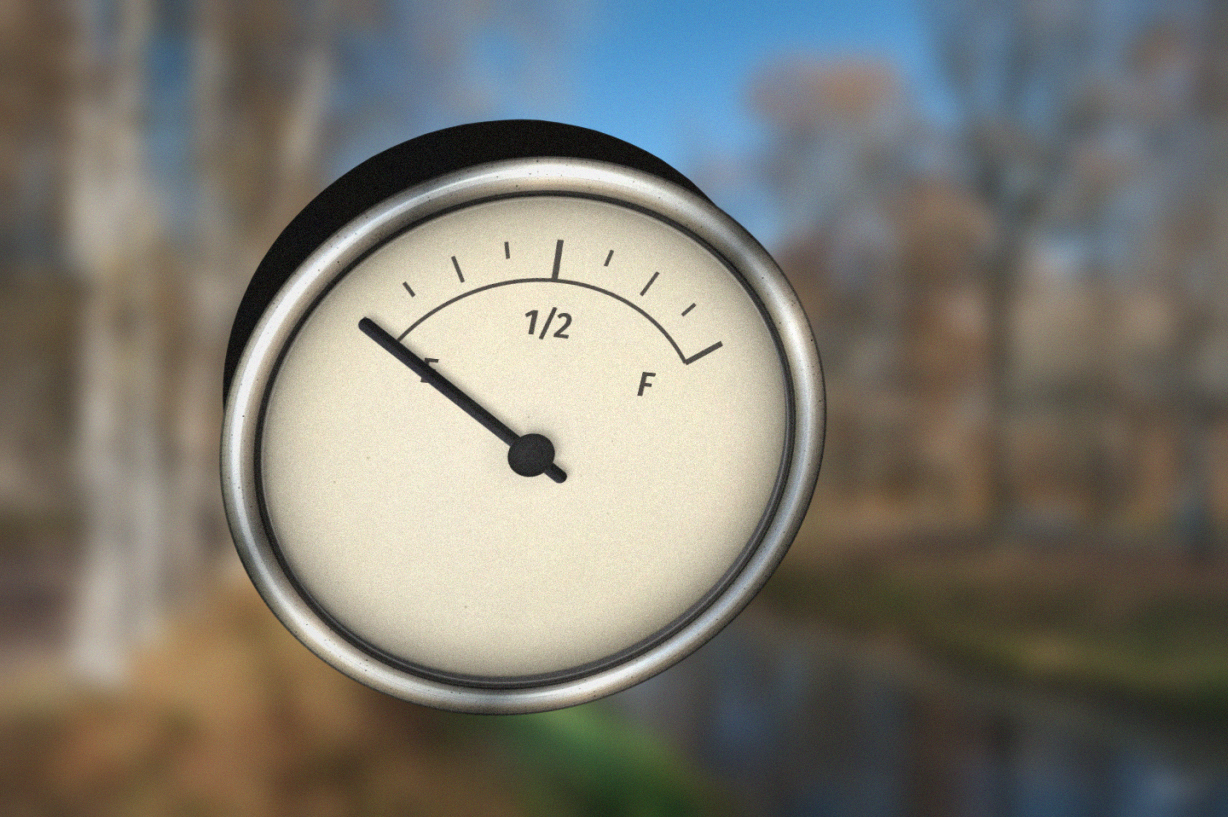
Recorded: value=0
